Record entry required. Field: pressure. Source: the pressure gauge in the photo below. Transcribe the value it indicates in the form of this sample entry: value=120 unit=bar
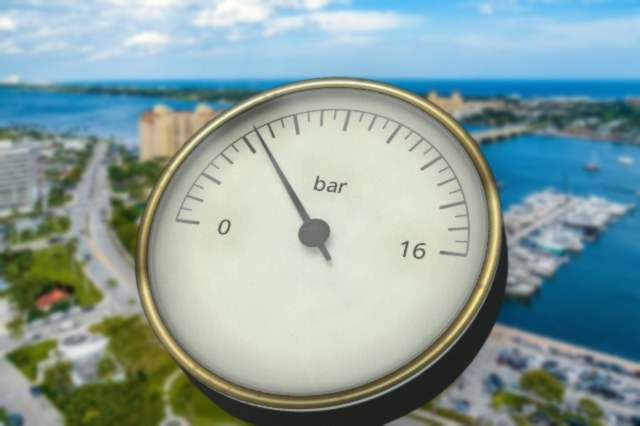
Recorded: value=4.5 unit=bar
